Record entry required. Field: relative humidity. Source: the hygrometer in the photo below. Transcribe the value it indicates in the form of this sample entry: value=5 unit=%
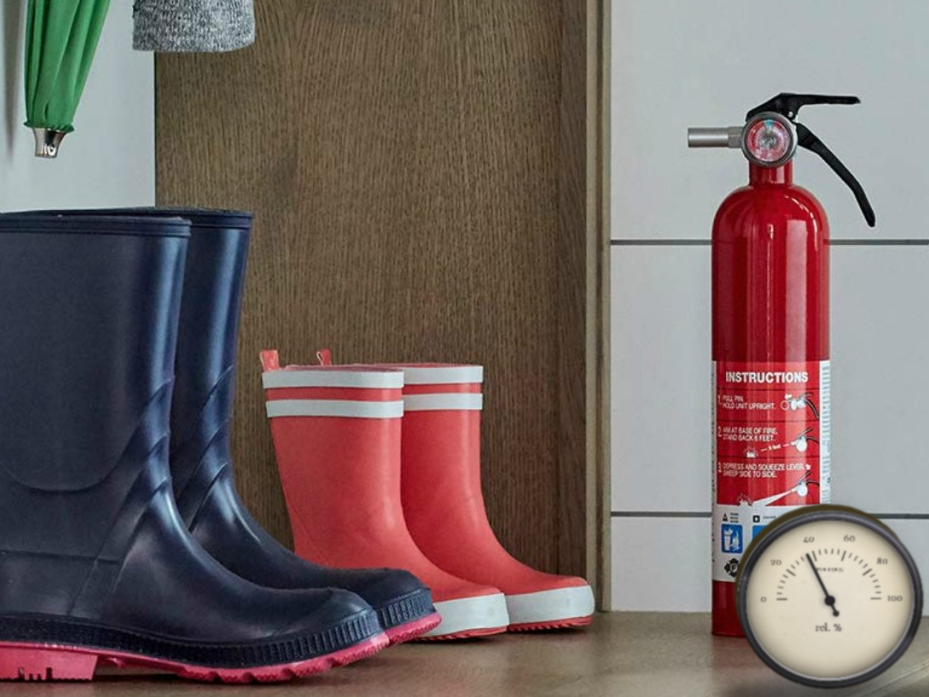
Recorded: value=36 unit=%
